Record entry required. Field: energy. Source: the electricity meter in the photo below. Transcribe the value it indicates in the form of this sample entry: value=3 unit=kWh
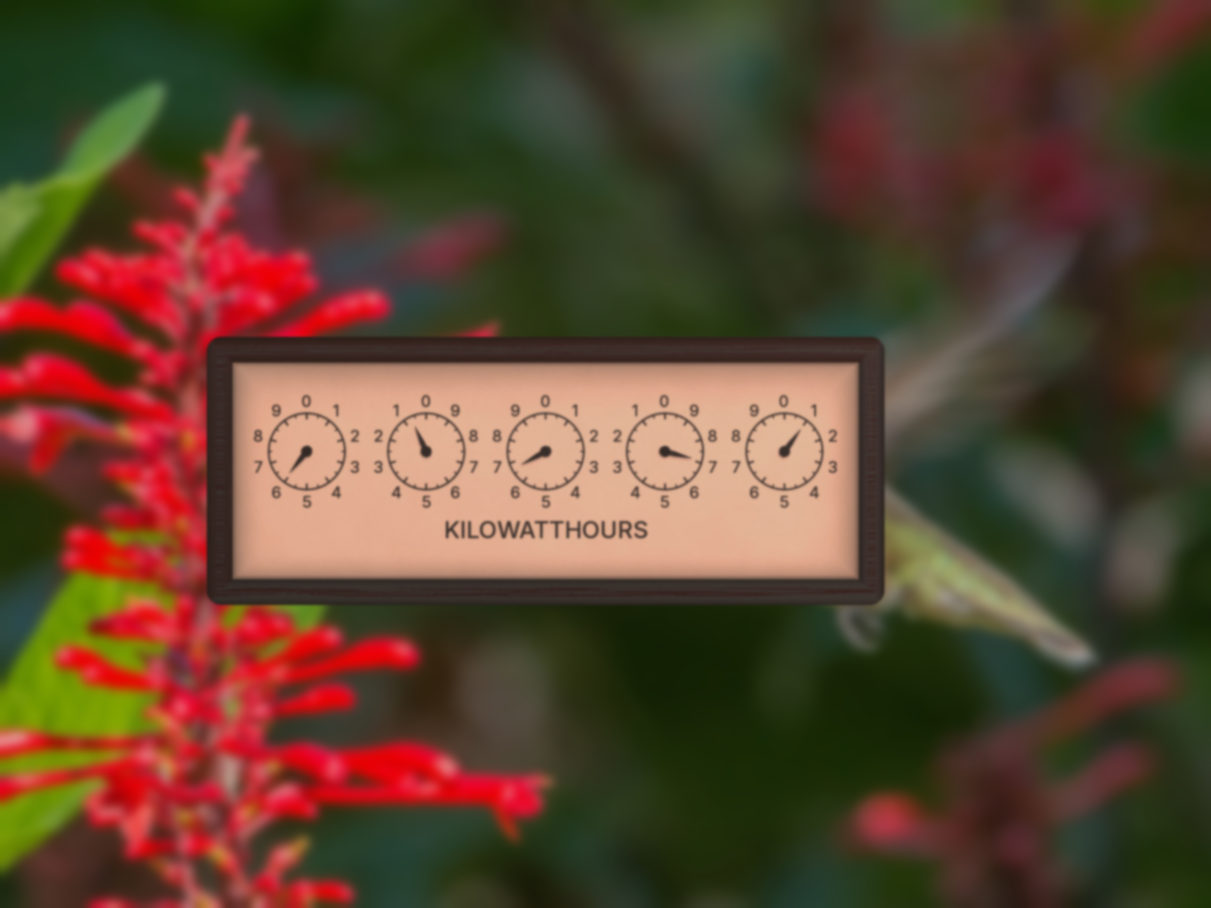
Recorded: value=60671 unit=kWh
